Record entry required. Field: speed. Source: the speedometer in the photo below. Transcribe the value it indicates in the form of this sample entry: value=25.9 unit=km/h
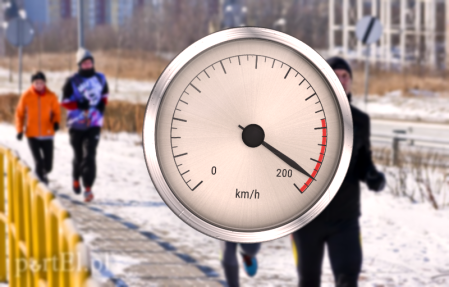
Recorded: value=190 unit=km/h
